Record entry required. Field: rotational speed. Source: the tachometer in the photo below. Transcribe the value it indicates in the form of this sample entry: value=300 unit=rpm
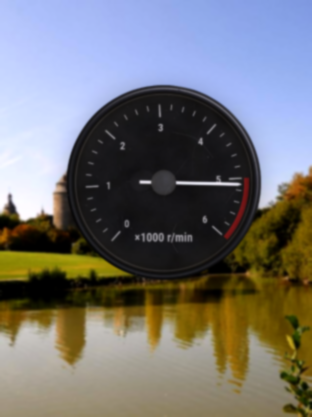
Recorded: value=5100 unit=rpm
